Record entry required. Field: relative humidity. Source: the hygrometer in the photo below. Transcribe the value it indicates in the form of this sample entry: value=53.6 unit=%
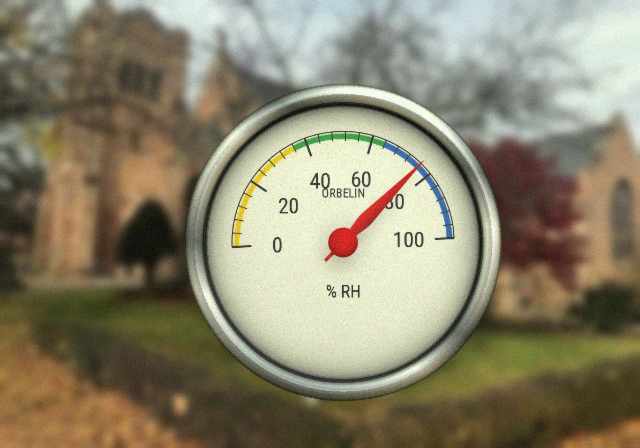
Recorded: value=76 unit=%
